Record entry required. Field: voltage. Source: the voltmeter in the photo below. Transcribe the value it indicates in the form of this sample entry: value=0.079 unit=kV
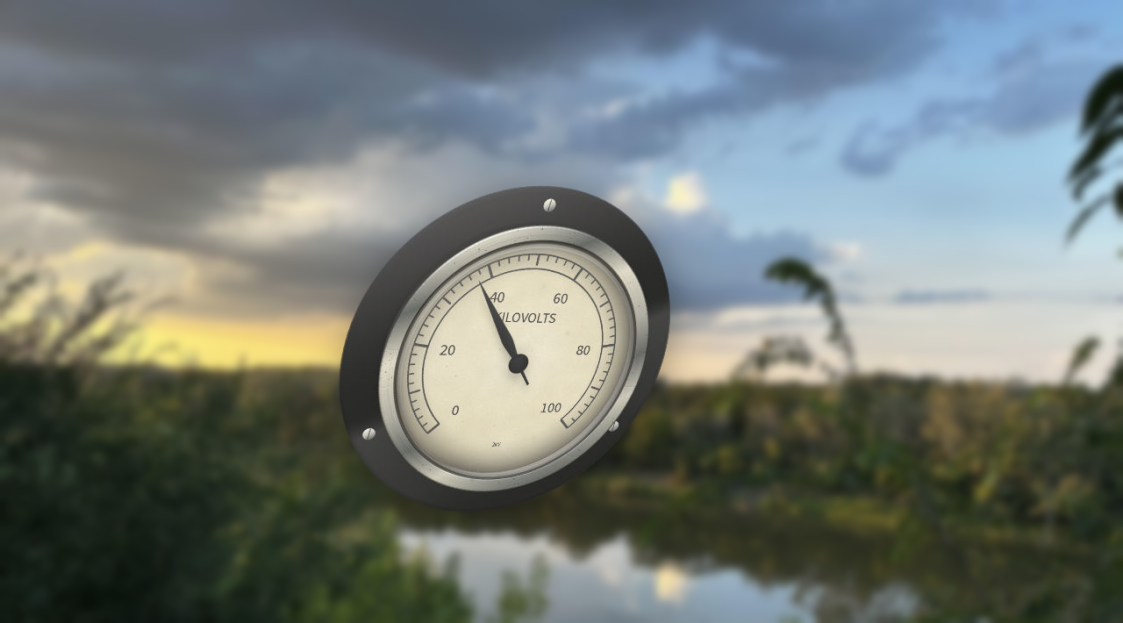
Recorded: value=37 unit=kV
